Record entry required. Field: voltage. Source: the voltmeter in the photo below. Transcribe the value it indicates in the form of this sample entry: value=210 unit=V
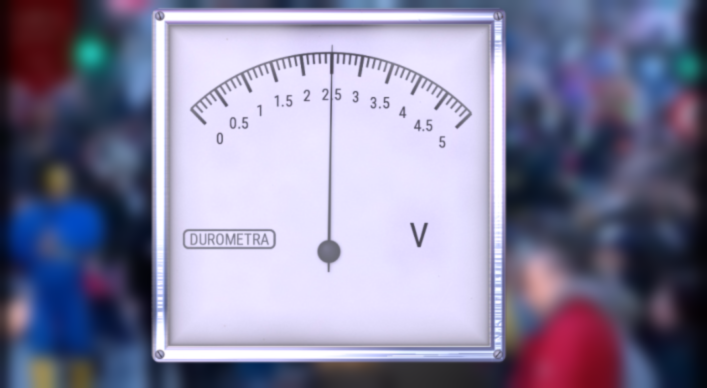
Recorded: value=2.5 unit=V
